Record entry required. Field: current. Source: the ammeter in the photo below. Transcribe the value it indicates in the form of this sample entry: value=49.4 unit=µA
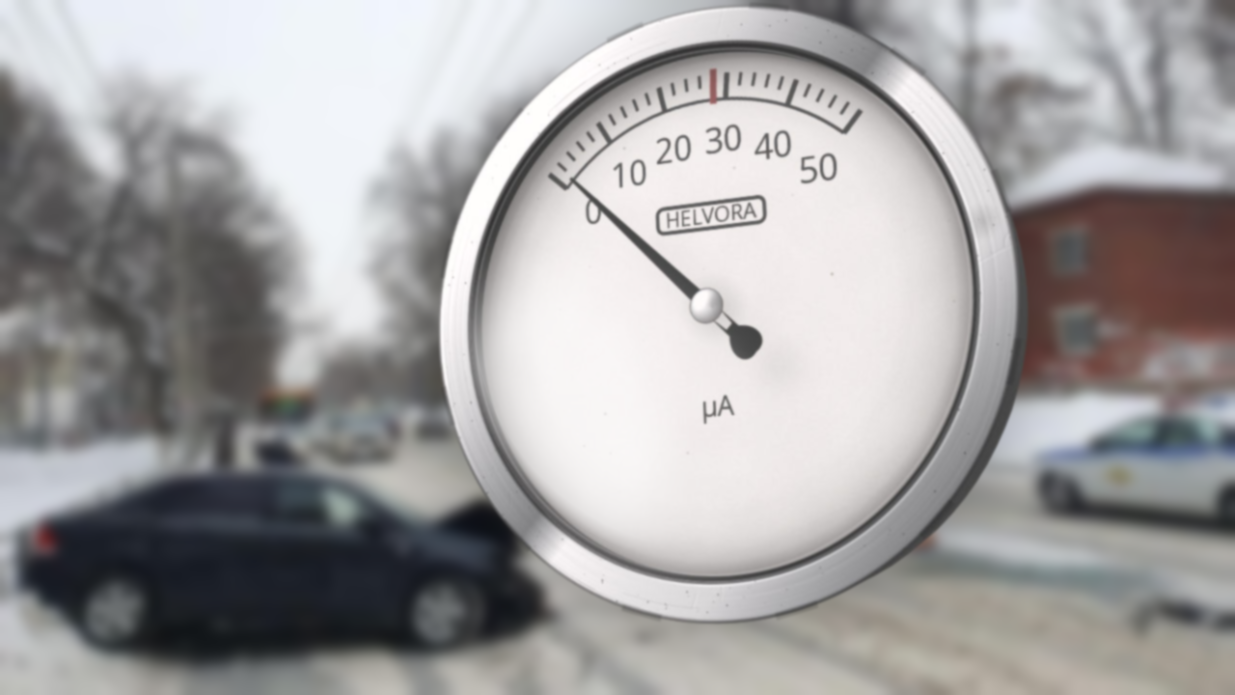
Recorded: value=2 unit=µA
